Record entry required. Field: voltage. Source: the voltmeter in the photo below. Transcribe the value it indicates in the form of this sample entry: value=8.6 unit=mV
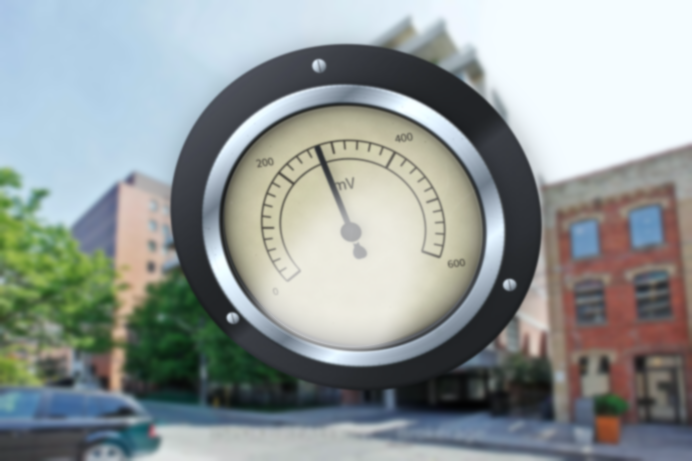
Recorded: value=280 unit=mV
